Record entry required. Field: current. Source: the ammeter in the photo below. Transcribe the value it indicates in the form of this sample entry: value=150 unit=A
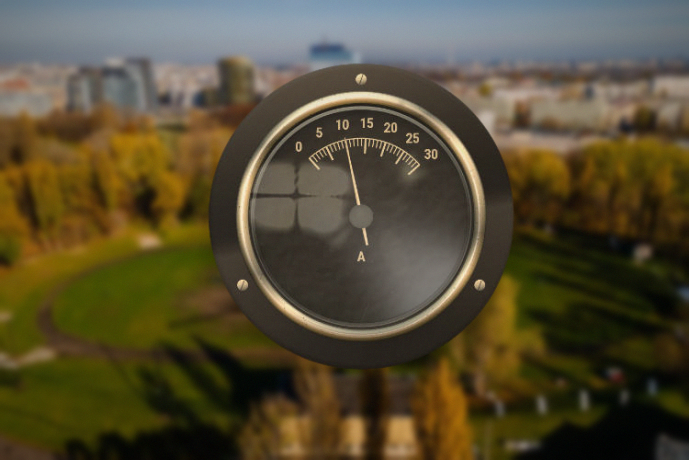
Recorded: value=10 unit=A
